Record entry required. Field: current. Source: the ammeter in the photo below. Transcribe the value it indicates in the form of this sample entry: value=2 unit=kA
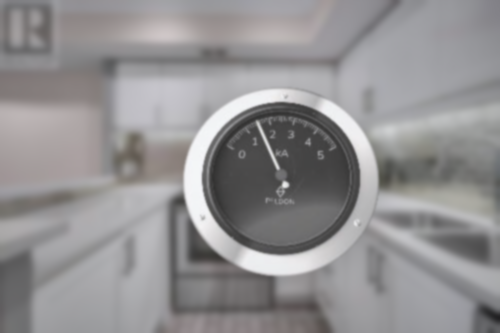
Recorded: value=1.5 unit=kA
